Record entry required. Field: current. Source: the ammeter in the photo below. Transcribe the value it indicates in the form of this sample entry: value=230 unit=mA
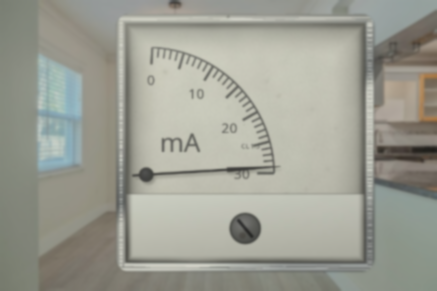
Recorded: value=29 unit=mA
